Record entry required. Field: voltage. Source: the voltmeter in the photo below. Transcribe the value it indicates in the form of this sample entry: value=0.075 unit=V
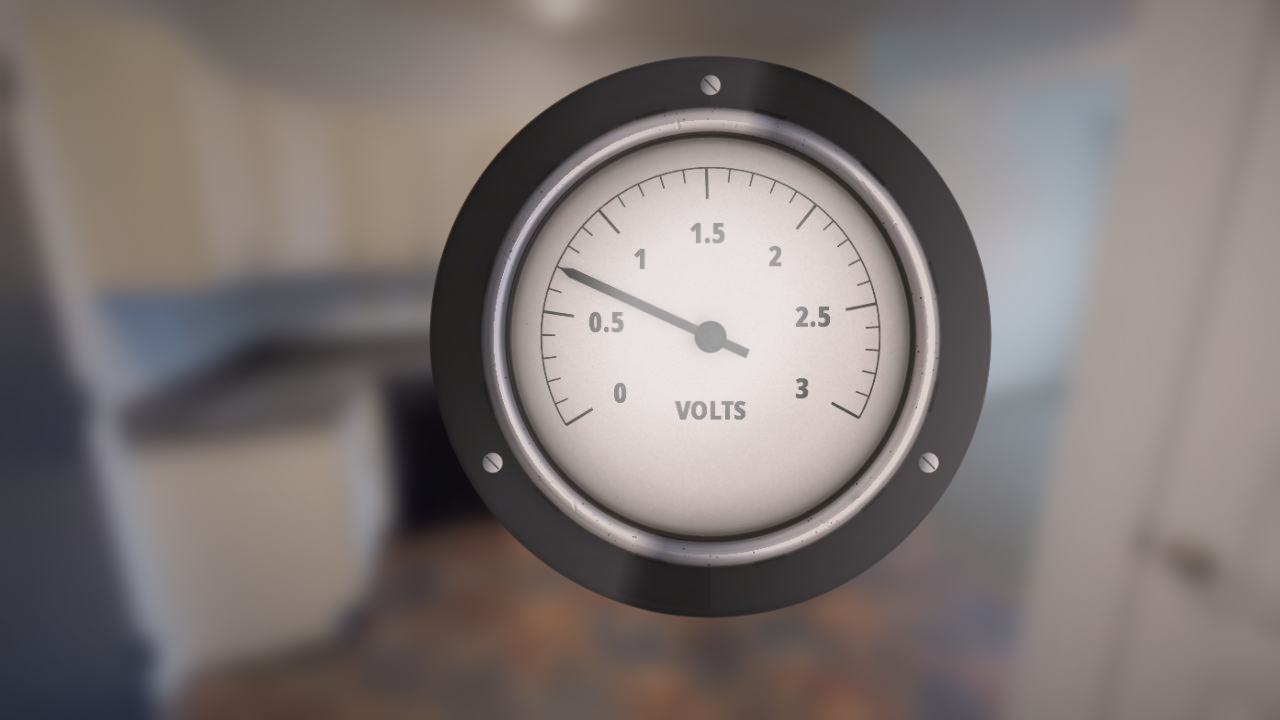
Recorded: value=0.7 unit=V
